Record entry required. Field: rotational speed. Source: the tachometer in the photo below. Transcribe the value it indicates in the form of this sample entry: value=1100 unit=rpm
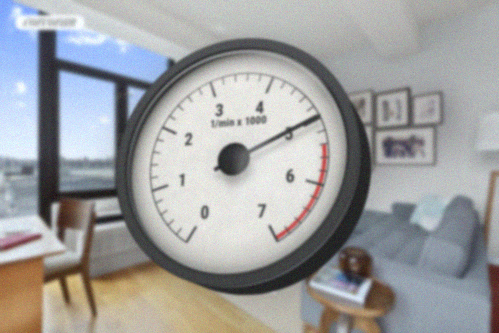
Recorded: value=5000 unit=rpm
